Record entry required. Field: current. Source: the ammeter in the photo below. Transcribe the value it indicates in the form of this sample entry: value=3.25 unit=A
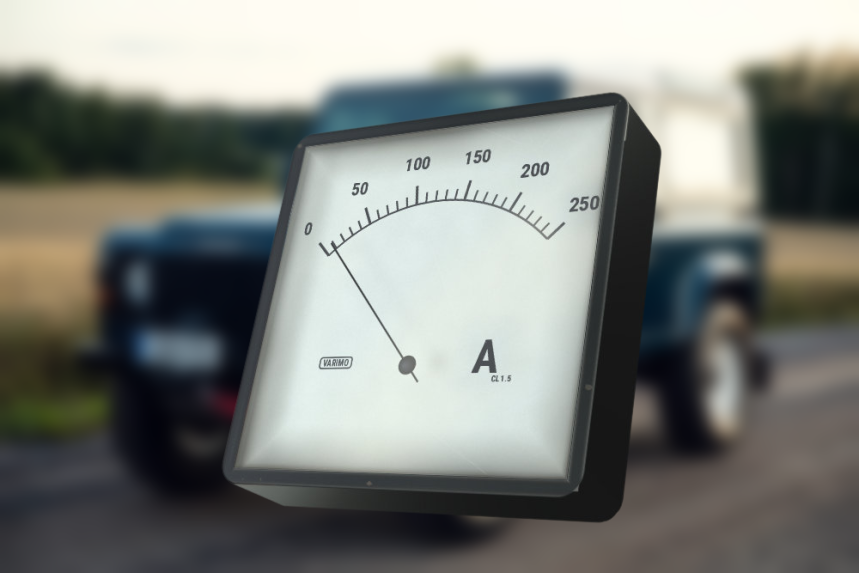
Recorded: value=10 unit=A
